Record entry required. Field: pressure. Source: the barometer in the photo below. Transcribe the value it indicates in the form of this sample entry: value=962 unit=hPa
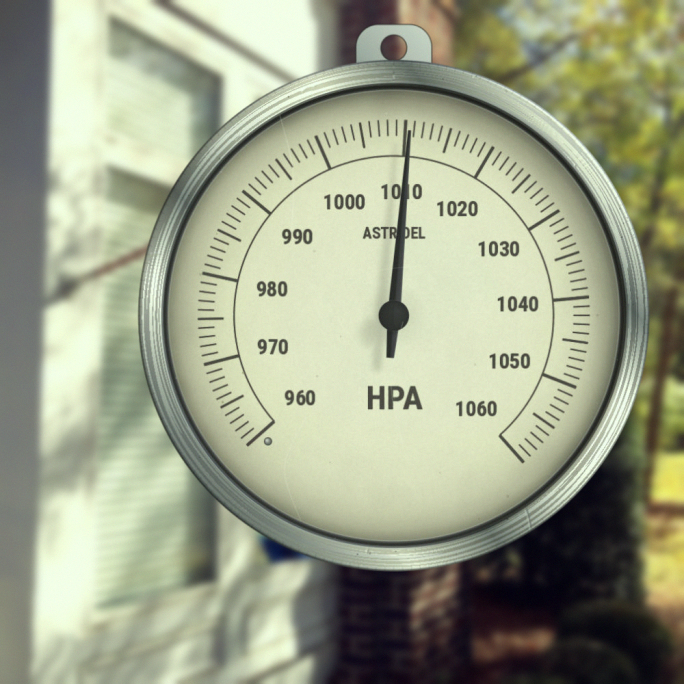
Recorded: value=1010.5 unit=hPa
